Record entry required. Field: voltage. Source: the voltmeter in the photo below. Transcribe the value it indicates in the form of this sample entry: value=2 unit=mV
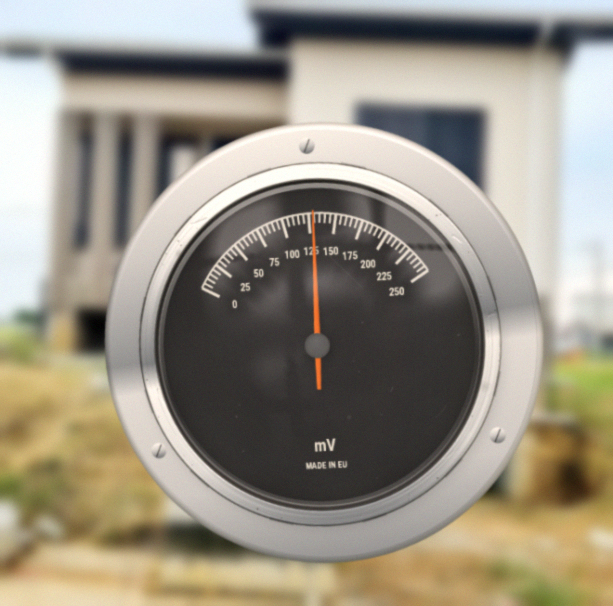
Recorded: value=130 unit=mV
